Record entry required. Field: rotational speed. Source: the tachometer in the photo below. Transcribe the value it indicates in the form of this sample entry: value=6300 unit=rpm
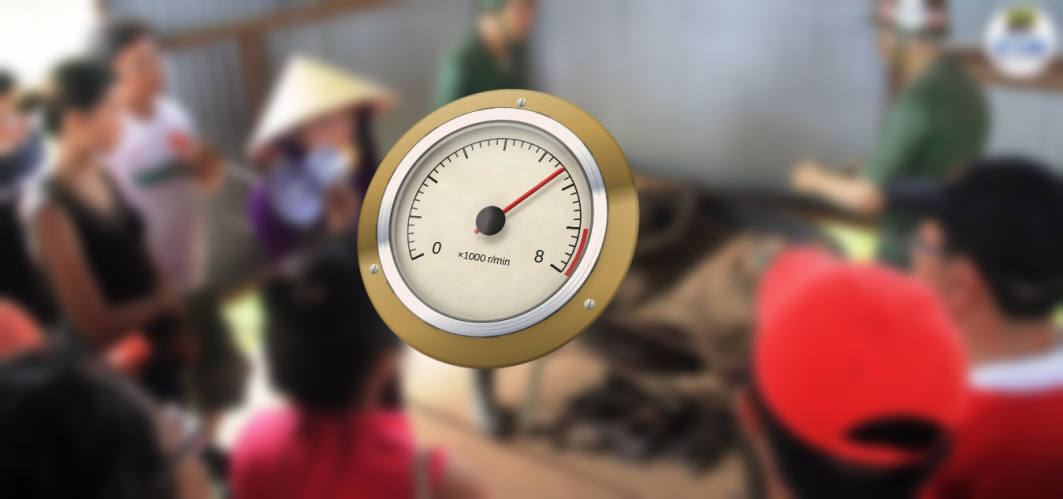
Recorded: value=5600 unit=rpm
